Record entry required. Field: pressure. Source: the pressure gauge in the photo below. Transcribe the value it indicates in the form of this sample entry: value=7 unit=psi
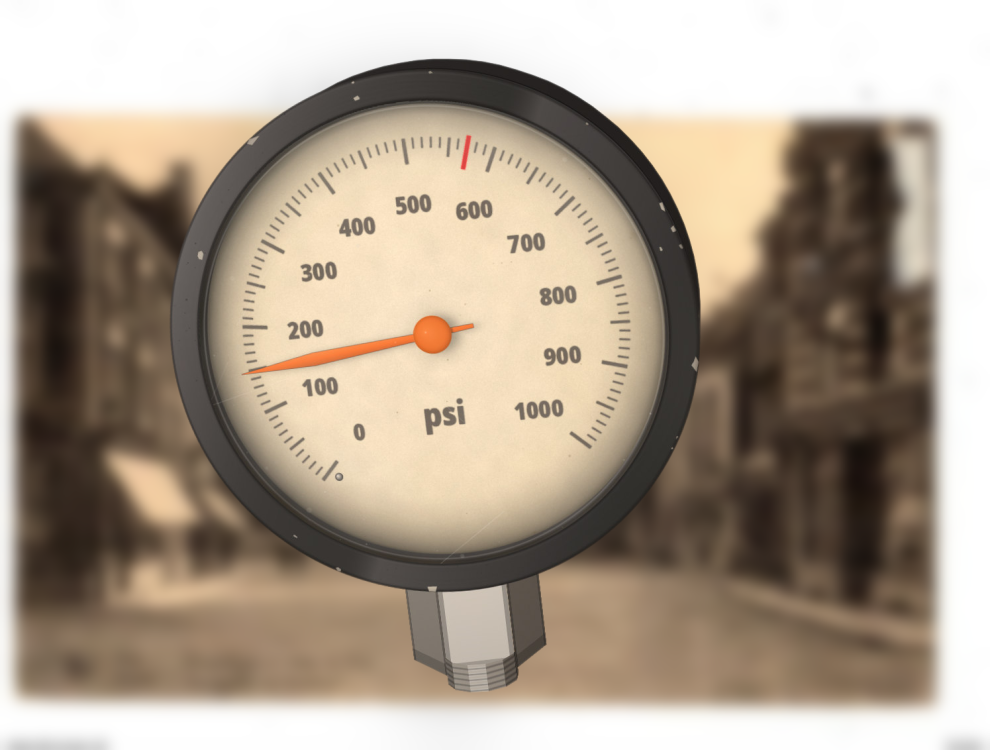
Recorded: value=150 unit=psi
